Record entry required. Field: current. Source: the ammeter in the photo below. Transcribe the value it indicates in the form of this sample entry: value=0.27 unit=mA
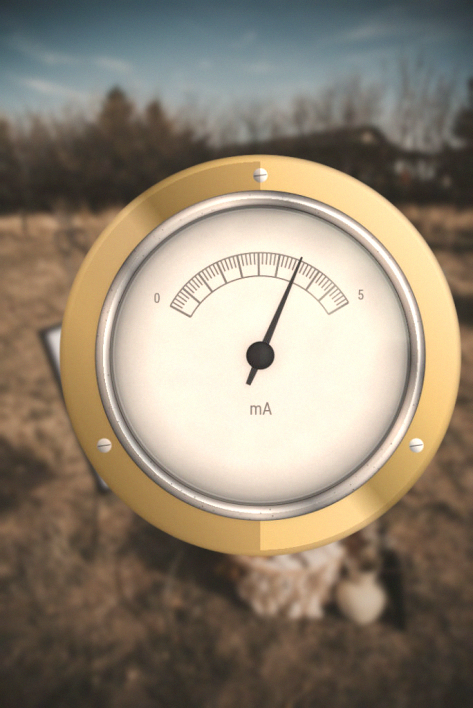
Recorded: value=3.5 unit=mA
